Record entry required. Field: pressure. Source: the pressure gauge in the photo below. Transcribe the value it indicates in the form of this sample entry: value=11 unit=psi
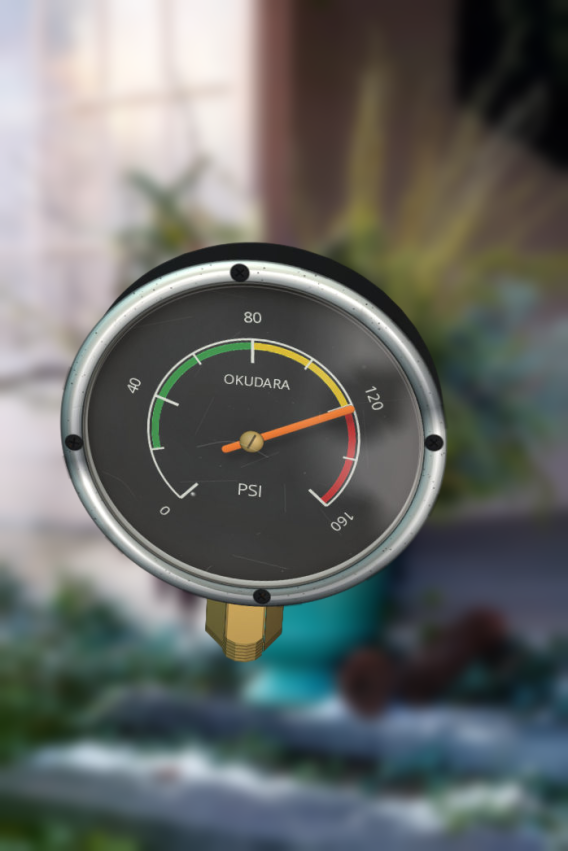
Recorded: value=120 unit=psi
